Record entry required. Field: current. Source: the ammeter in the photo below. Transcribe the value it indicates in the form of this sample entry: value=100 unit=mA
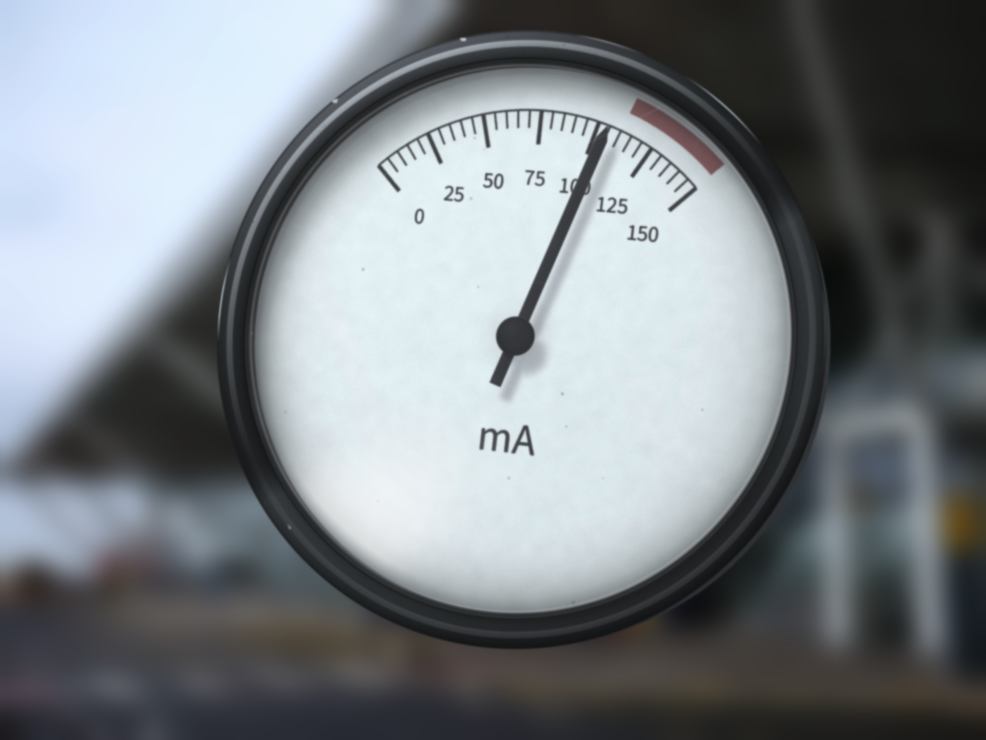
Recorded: value=105 unit=mA
